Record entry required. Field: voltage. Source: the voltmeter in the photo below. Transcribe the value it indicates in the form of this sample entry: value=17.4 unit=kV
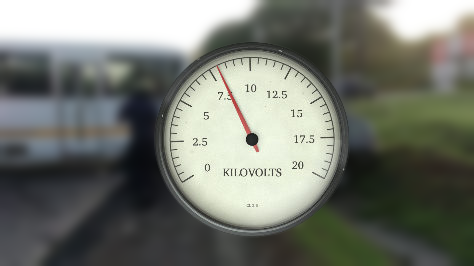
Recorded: value=8 unit=kV
